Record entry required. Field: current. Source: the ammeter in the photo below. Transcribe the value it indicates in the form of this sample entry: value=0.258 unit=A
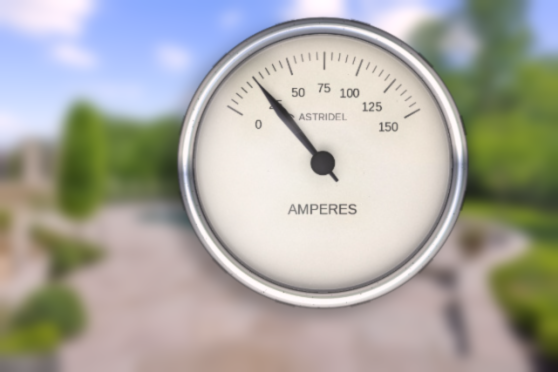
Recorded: value=25 unit=A
